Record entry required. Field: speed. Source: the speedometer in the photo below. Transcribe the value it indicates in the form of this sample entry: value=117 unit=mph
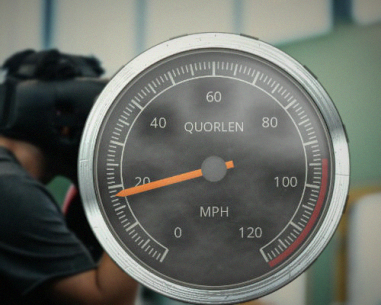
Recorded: value=18 unit=mph
